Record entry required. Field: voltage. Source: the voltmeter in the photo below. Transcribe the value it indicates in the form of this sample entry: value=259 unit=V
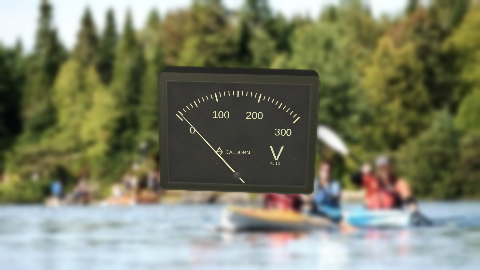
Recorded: value=10 unit=V
